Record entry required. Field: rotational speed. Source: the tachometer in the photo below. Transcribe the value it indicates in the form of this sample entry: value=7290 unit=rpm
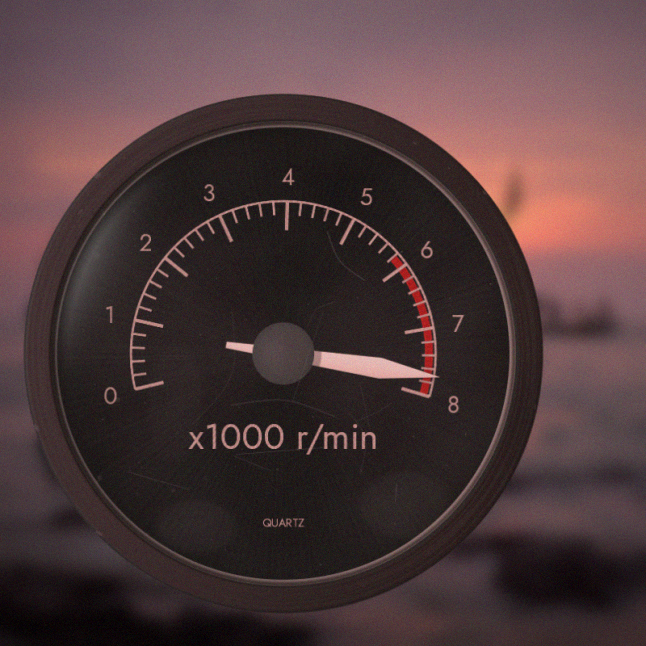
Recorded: value=7700 unit=rpm
